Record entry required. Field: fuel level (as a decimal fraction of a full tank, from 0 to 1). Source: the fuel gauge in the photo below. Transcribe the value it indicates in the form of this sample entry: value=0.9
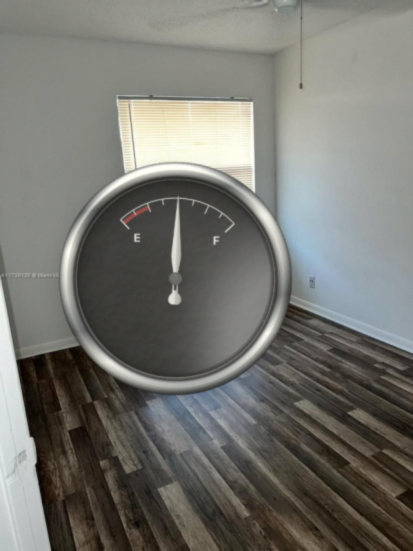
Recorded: value=0.5
